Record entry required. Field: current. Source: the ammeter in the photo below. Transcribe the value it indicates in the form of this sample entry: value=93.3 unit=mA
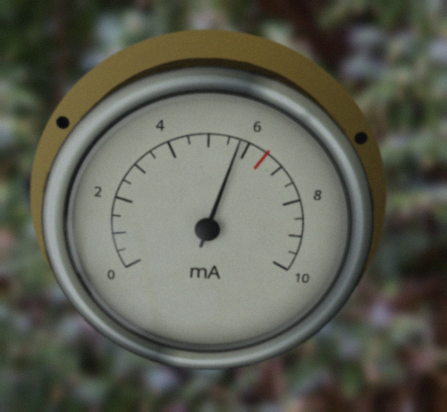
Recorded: value=5.75 unit=mA
